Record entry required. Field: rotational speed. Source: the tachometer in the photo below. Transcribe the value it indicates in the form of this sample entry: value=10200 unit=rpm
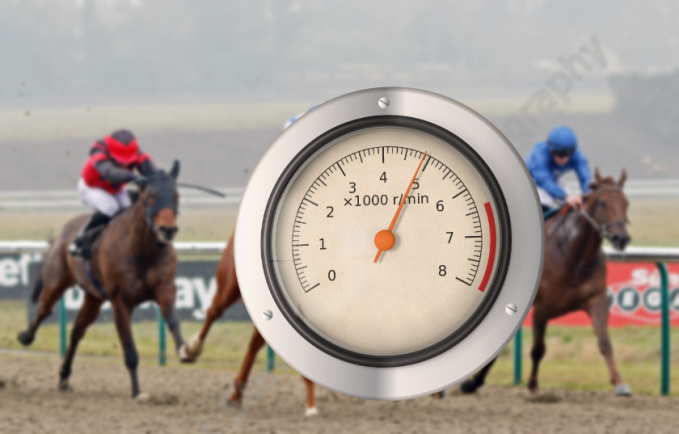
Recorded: value=4900 unit=rpm
